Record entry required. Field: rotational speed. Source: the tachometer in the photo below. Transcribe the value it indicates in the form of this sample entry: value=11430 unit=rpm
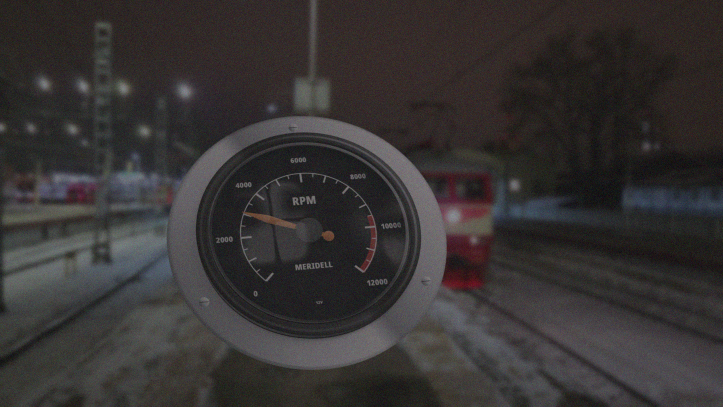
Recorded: value=3000 unit=rpm
